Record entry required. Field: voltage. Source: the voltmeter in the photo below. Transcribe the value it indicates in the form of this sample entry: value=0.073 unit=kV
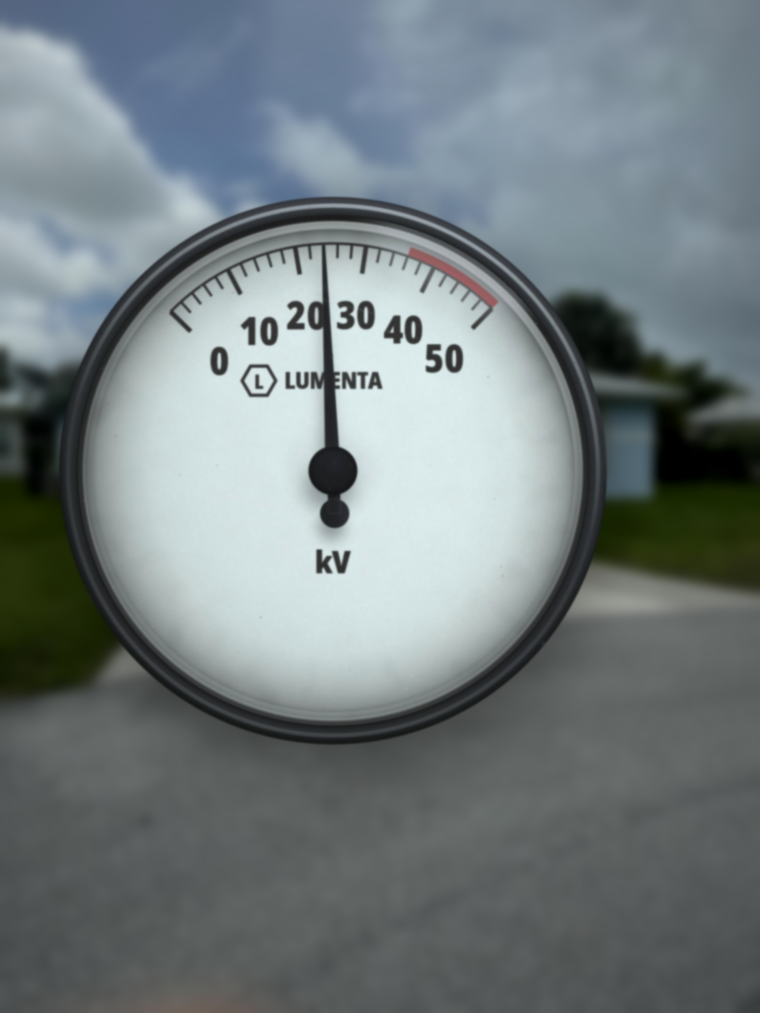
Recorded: value=24 unit=kV
